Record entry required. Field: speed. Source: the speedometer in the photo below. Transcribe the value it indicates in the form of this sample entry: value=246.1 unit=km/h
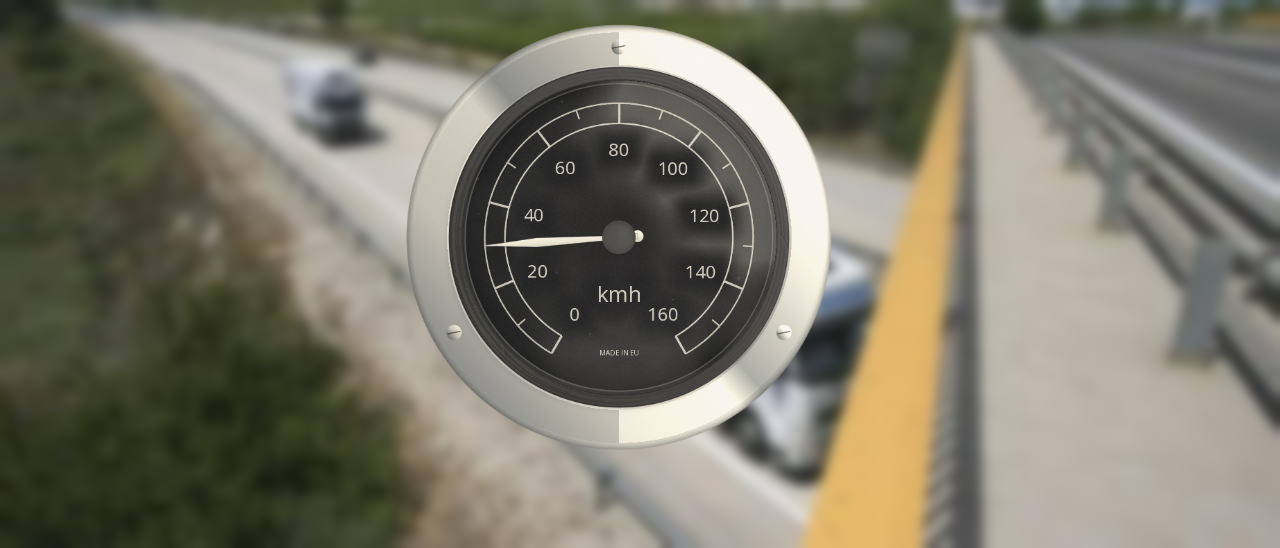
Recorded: value=30 unit=km/h
